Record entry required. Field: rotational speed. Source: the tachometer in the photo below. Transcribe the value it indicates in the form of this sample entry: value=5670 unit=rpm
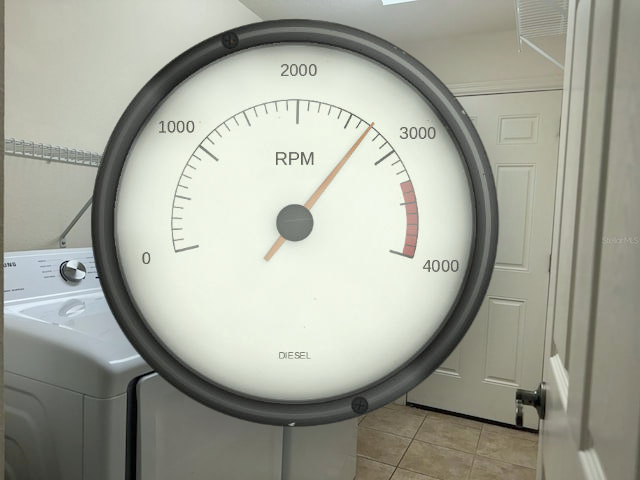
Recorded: value=2700 unit=rpm
